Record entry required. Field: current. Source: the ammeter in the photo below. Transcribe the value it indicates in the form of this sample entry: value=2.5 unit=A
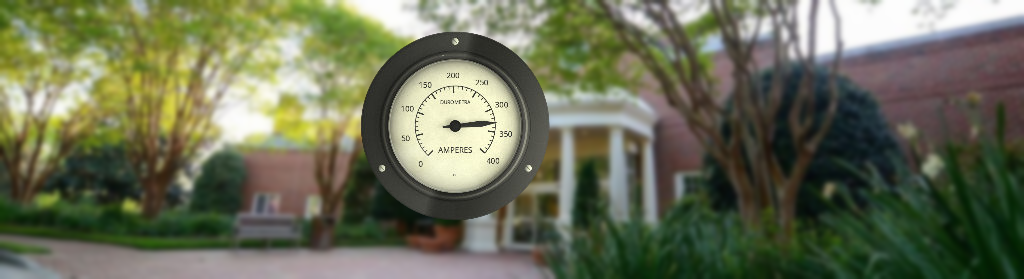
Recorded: value=330 unit=A
